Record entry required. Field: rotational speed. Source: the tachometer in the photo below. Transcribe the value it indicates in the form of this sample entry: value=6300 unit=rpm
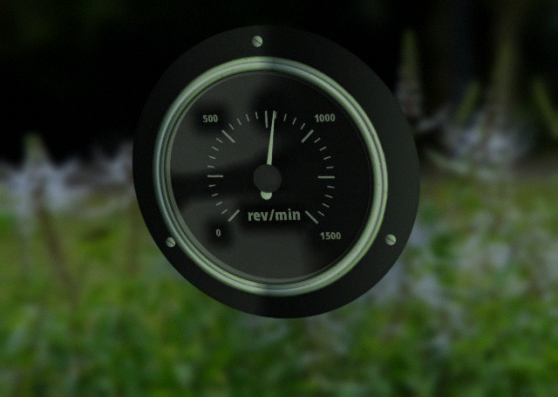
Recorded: value=800 unit=rpm
